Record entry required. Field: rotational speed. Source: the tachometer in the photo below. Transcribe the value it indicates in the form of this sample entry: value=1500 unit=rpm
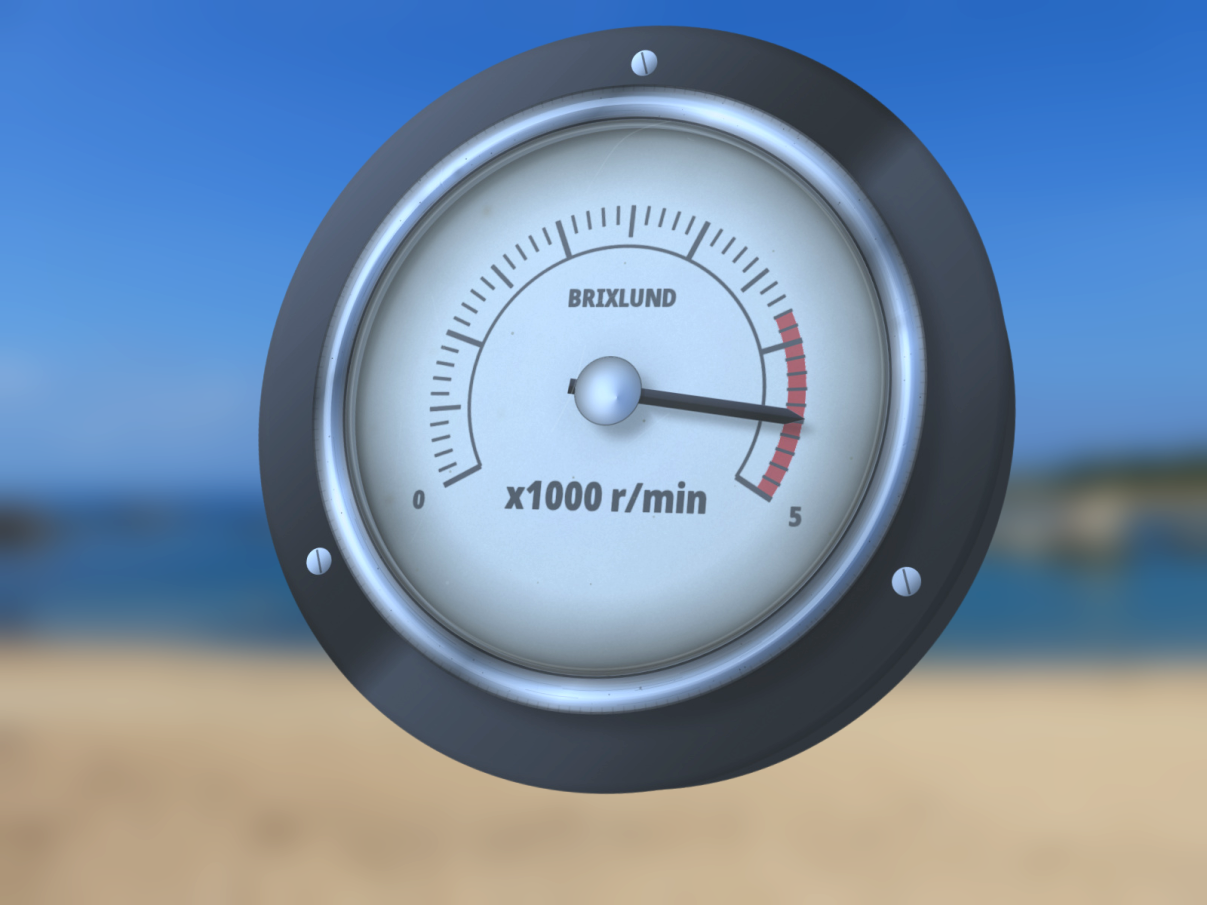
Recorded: value=4500 unit=rpm
